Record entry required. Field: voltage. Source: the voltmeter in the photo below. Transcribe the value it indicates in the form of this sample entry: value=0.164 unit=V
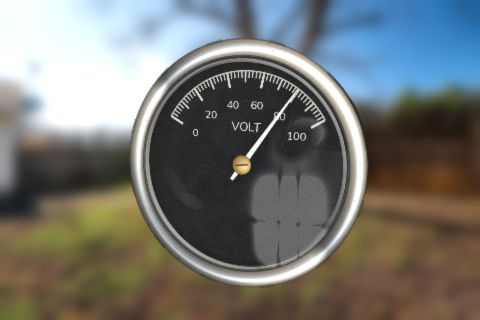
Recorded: value=80 unit=V
